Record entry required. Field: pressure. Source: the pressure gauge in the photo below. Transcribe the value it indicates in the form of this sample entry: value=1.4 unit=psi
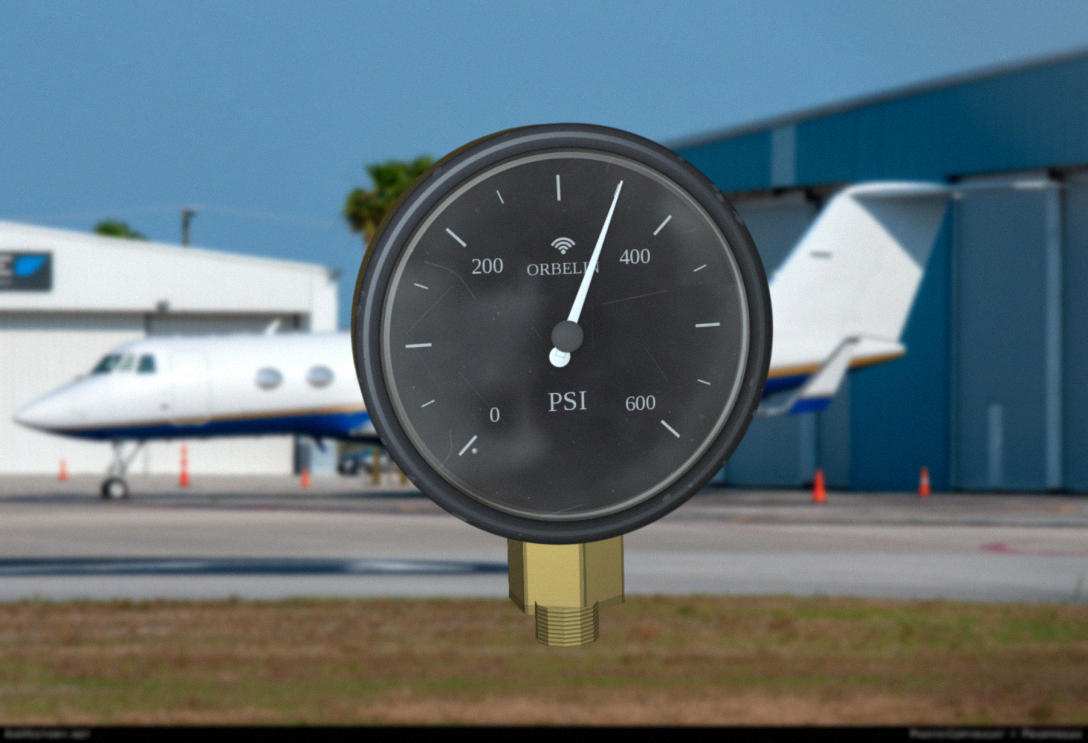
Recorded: value=350 unit=psi
